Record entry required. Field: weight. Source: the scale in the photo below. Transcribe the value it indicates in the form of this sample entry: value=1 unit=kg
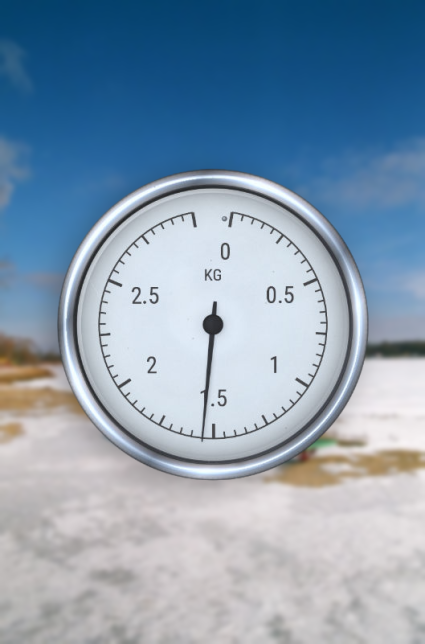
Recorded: value=1.55 unit=kg
